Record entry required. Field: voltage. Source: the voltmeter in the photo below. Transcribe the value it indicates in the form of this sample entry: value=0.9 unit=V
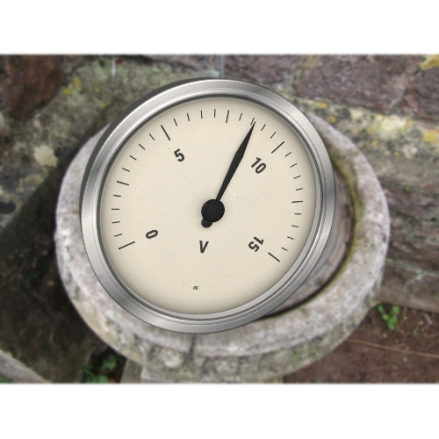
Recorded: value=8.5 unit=V
